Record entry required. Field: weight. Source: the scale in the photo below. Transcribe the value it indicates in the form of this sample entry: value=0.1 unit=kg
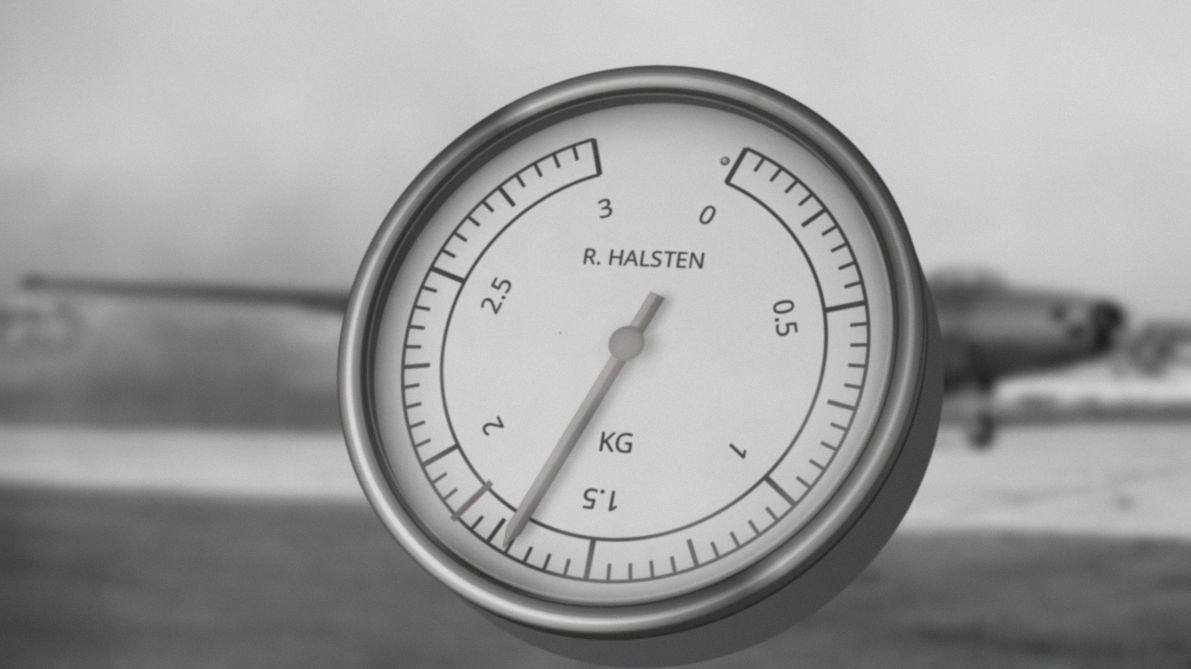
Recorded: value=1.7 unit=kg
